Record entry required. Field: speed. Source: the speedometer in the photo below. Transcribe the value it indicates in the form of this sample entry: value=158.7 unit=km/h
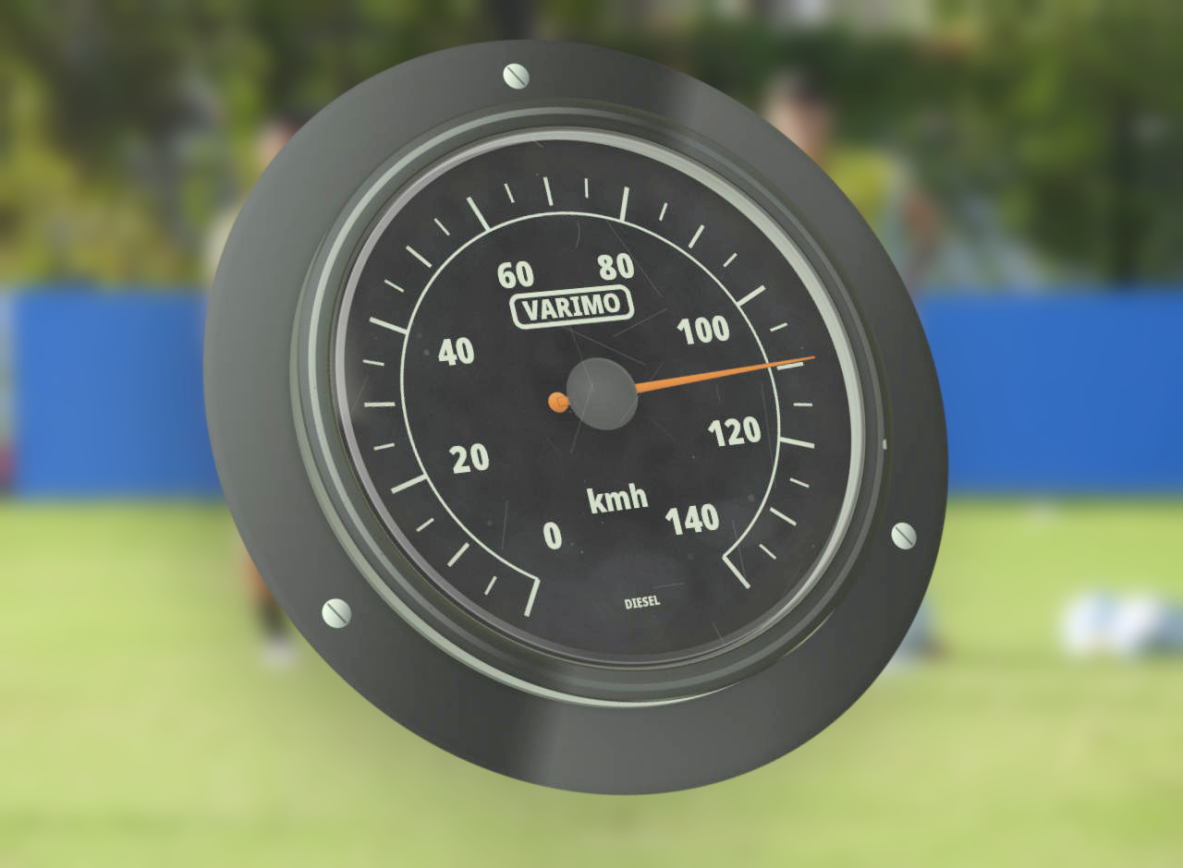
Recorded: value=110 unit=km/h
